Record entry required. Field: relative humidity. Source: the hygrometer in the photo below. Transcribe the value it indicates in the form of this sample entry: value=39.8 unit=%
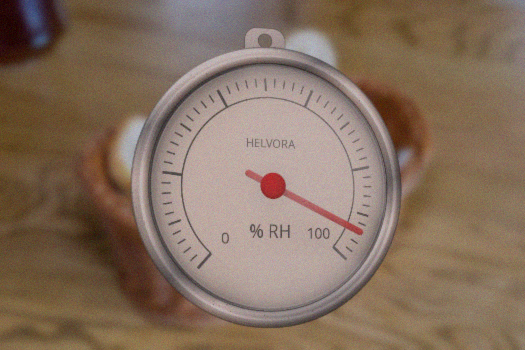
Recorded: value=94 unit=%
